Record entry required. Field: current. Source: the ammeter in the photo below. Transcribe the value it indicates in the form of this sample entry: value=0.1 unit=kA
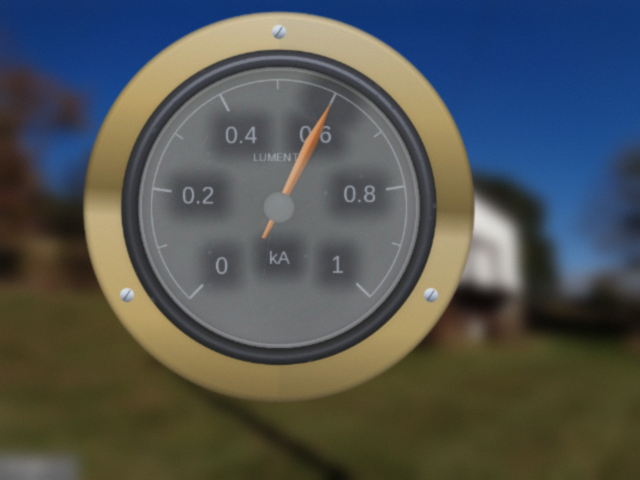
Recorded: value=0.6 unit=kA
